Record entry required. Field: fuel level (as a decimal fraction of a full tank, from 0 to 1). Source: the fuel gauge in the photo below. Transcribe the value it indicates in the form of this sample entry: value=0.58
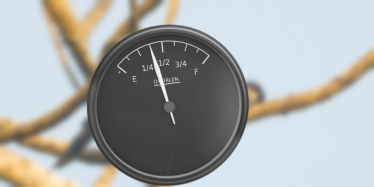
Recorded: value=0.375
